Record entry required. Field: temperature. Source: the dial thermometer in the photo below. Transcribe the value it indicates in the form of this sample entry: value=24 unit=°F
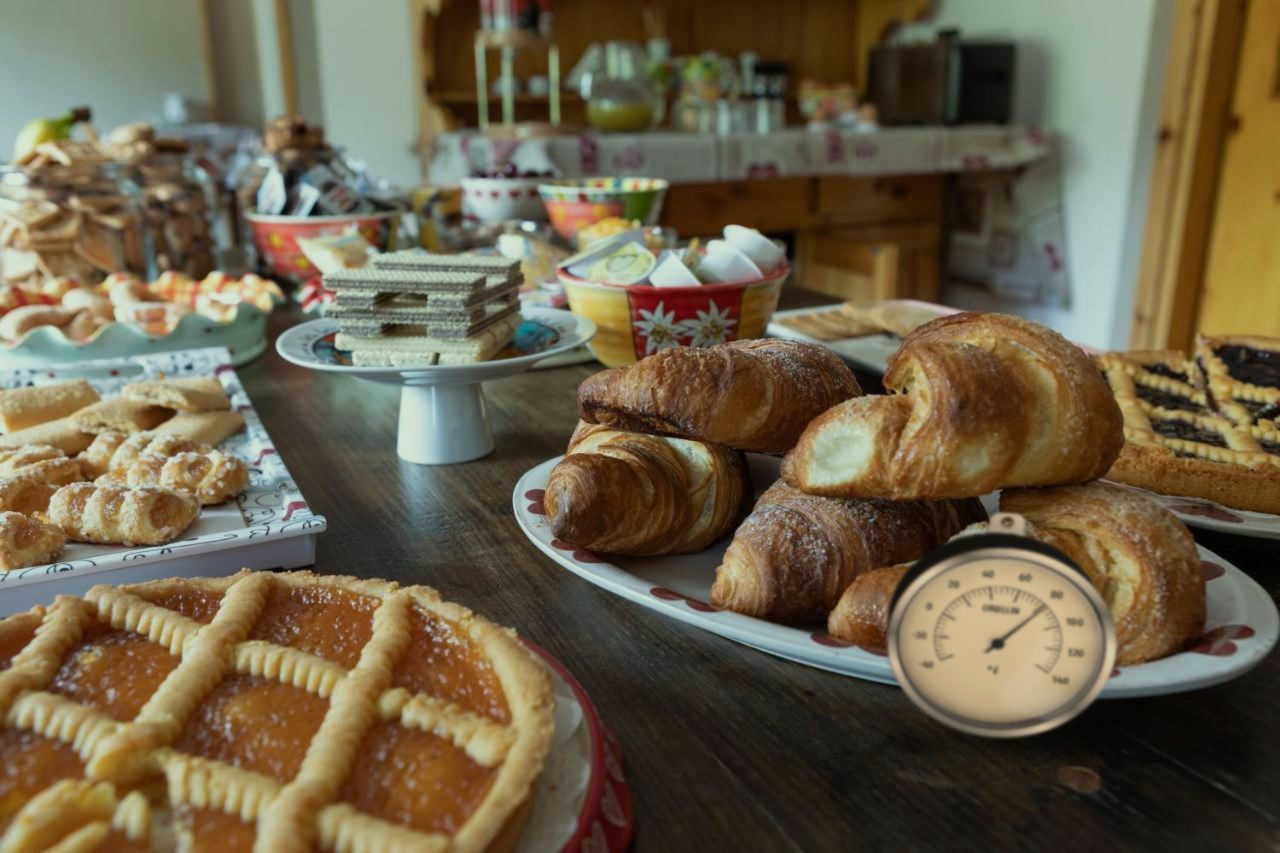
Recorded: value=80 unit=°F
